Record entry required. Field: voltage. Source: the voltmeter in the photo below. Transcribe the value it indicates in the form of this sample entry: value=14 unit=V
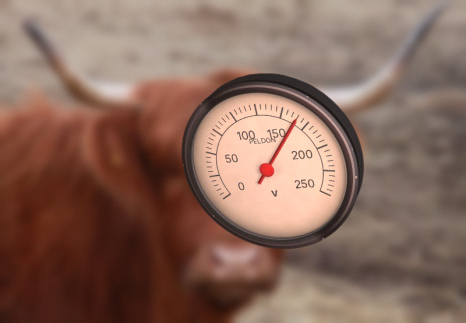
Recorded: value=165 unit=V
